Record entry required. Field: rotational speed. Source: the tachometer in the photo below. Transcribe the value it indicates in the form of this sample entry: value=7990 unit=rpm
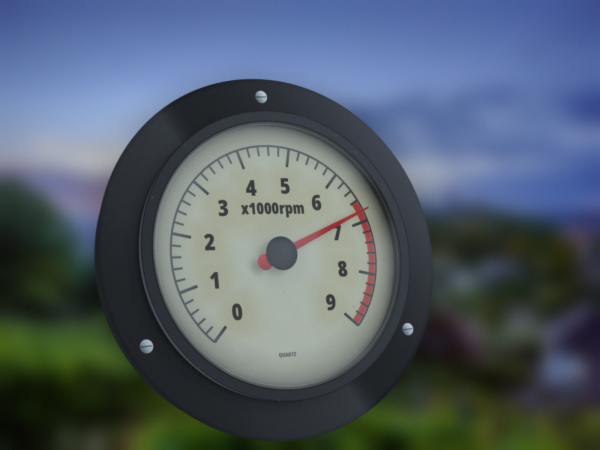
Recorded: value=6800 unit=rpm
